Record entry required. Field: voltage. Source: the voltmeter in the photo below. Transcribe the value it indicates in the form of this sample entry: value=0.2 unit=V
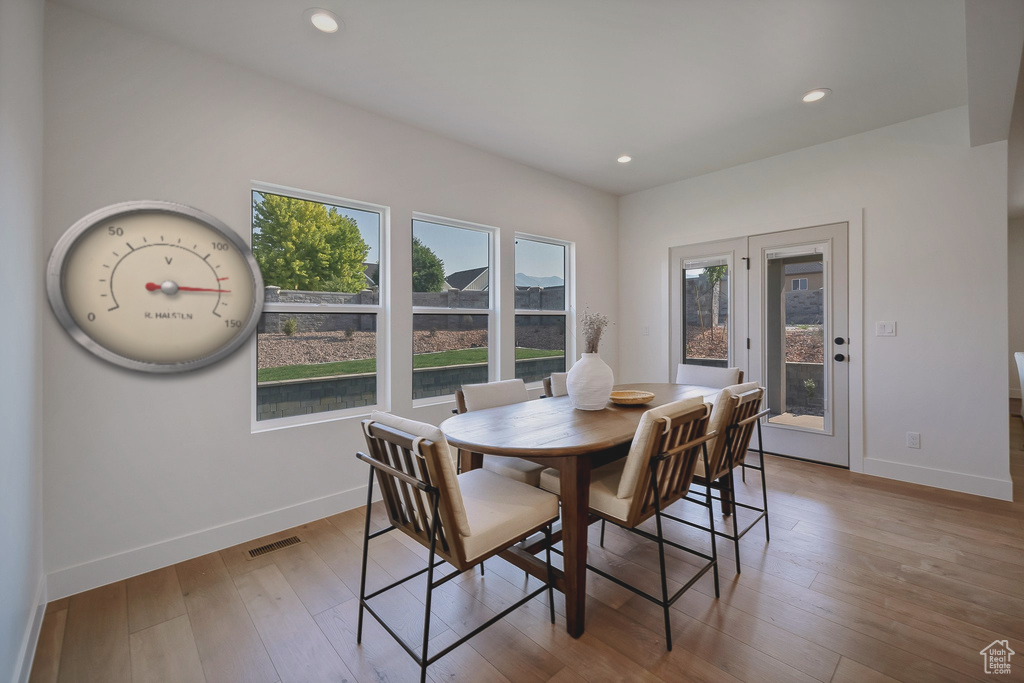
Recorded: value=130 unit=V
